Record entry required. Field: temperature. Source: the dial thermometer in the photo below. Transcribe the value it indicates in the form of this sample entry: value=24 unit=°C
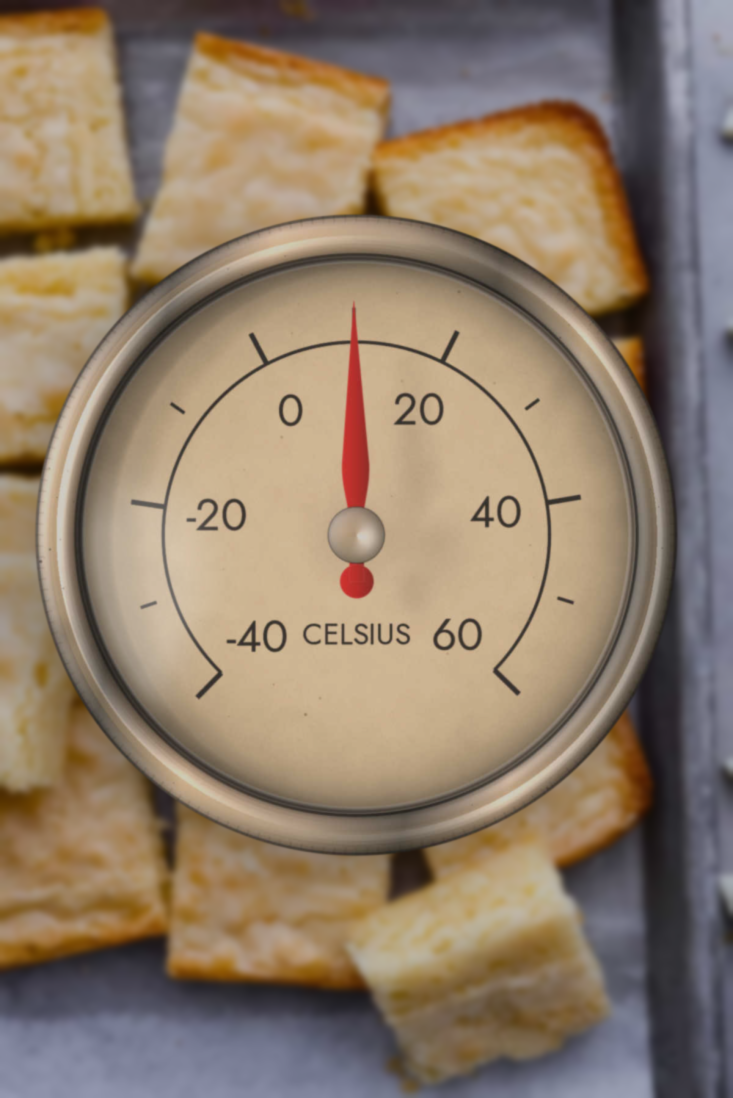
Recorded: value=10 unit=°C
